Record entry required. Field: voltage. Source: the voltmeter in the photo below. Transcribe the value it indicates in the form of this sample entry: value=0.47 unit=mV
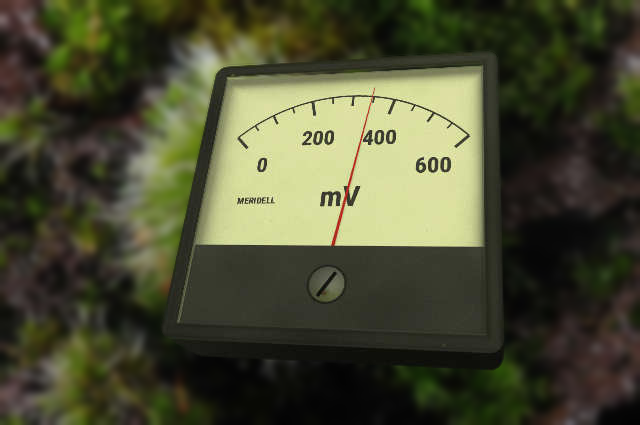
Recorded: value=350 unit=mV
